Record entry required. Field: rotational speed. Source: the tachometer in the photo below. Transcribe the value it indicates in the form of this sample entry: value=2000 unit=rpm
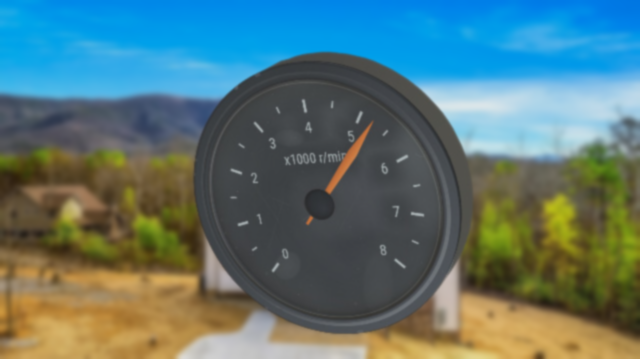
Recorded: value=5250 unit=rpm
